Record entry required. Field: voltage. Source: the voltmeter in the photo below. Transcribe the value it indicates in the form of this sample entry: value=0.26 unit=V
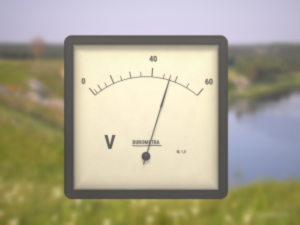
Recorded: value=47.5 unit=V
